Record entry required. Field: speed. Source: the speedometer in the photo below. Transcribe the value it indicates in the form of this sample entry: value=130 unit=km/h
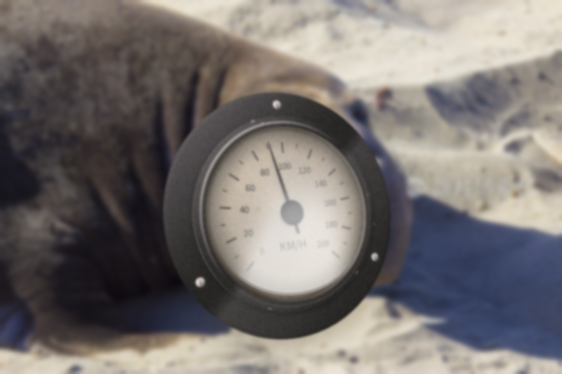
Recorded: value=90 unit=km/h
